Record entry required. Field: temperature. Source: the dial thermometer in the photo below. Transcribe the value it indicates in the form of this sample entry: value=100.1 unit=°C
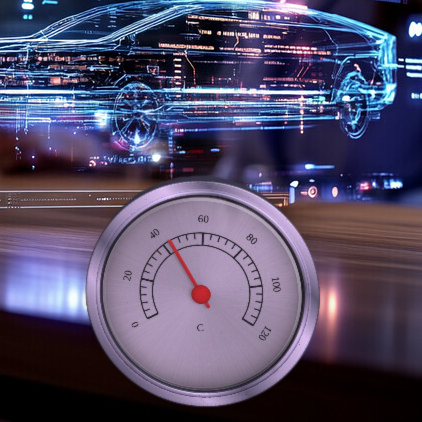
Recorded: value=44 unit=°C
